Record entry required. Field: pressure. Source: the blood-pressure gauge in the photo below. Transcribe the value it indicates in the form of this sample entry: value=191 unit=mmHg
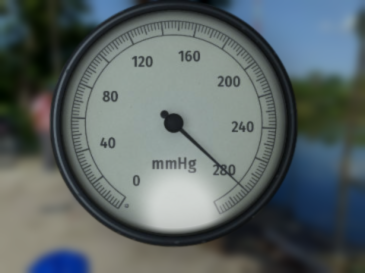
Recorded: value=280 unit=mmHg
